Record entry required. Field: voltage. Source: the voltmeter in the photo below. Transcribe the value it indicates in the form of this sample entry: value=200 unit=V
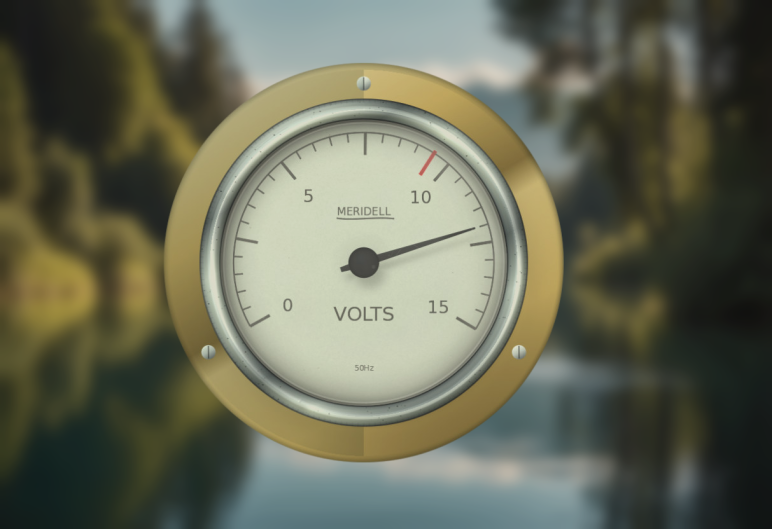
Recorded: value=12 unit=V
